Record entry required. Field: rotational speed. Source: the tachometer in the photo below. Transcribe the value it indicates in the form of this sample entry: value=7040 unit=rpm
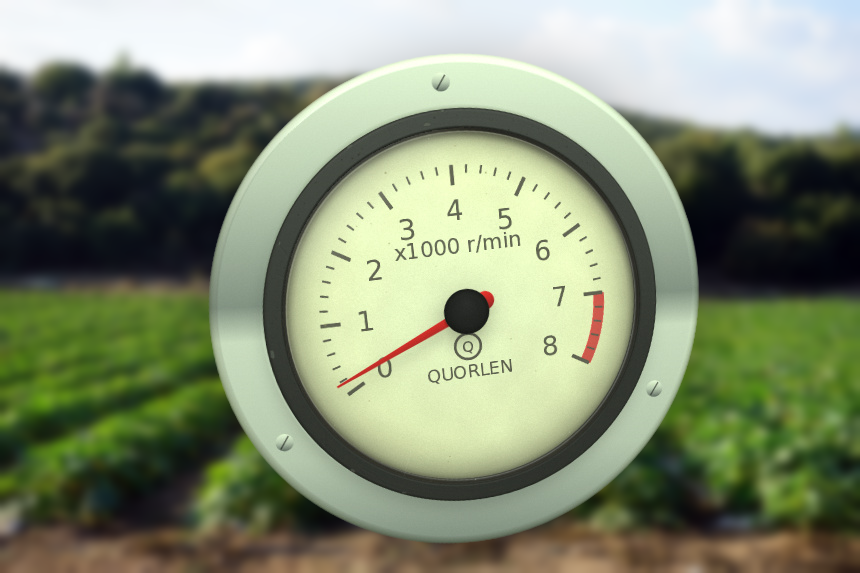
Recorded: value=200 unit=rpm
